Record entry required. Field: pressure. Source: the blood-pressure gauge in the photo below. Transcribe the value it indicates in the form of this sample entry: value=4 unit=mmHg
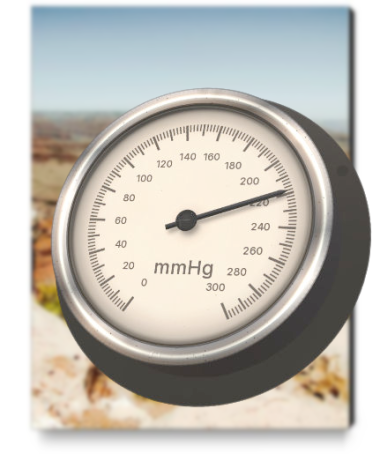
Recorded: value=220 unit=mmHg
